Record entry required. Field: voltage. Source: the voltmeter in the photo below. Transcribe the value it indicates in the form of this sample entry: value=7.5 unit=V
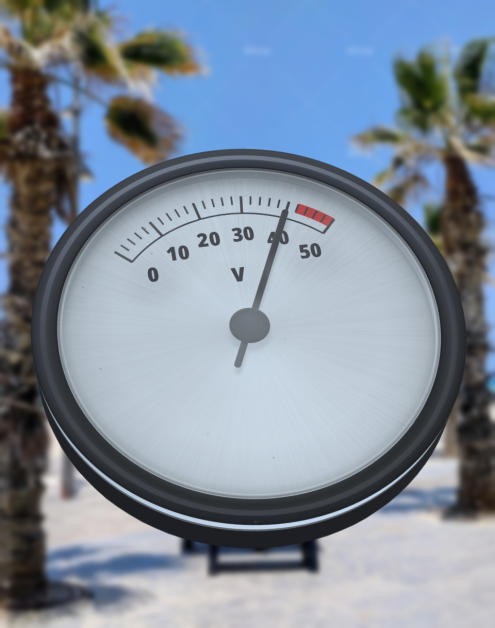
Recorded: value=40 unit=V
